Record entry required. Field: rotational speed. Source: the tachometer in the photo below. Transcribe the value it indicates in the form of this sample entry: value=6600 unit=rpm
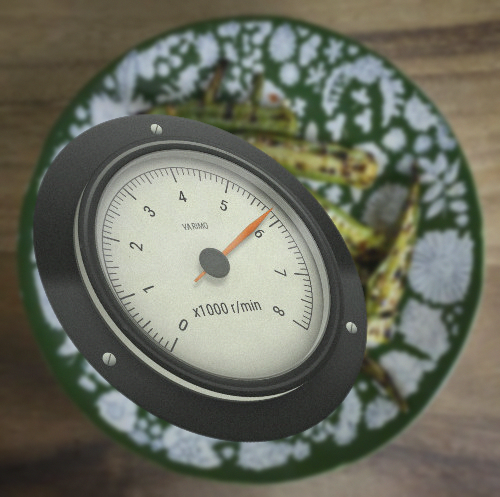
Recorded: value=5800 unit=rpm
